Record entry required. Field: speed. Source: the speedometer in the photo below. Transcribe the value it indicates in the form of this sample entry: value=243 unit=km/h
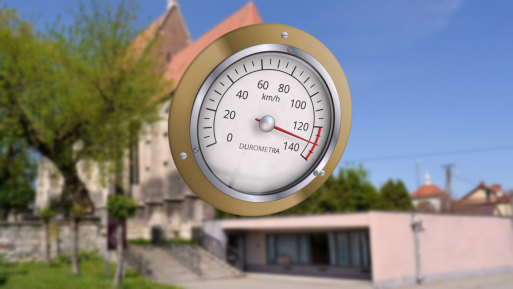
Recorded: value=130 unit=km/h
